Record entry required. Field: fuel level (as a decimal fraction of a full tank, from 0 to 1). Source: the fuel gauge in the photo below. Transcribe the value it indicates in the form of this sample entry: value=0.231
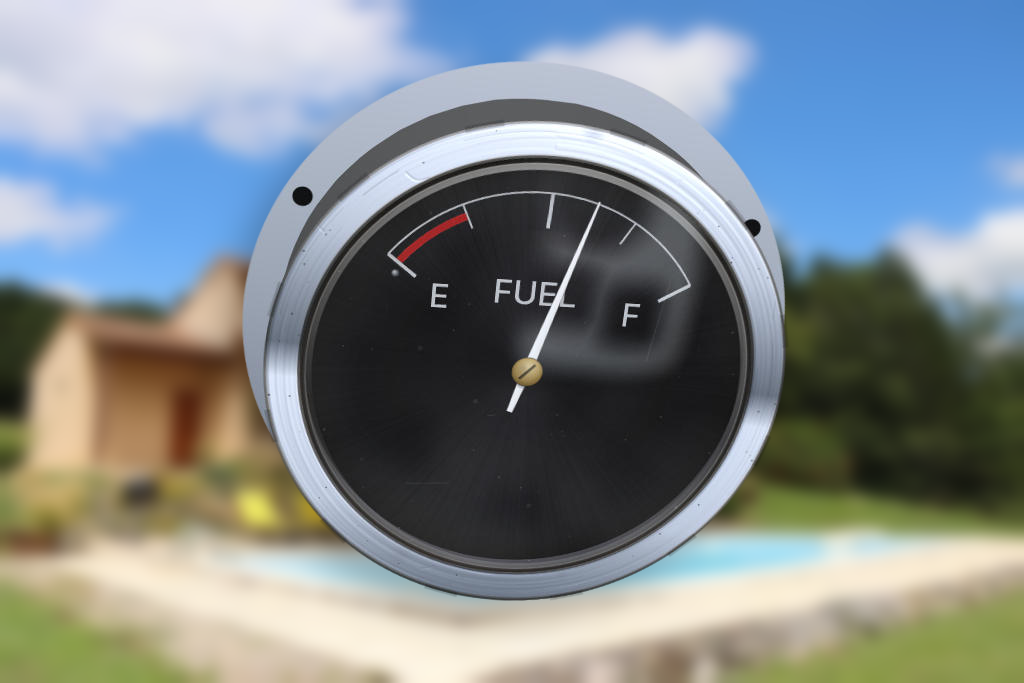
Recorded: value=0.625
